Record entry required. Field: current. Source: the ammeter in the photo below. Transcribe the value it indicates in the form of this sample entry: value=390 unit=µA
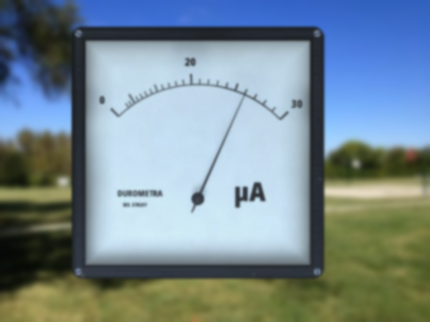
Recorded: value=26 unit=µA
